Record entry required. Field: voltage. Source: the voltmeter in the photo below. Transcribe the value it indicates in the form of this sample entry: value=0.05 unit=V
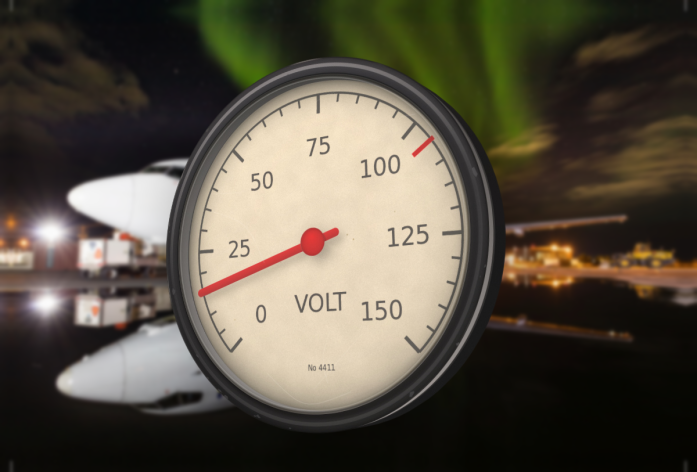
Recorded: value=15 unit=V
